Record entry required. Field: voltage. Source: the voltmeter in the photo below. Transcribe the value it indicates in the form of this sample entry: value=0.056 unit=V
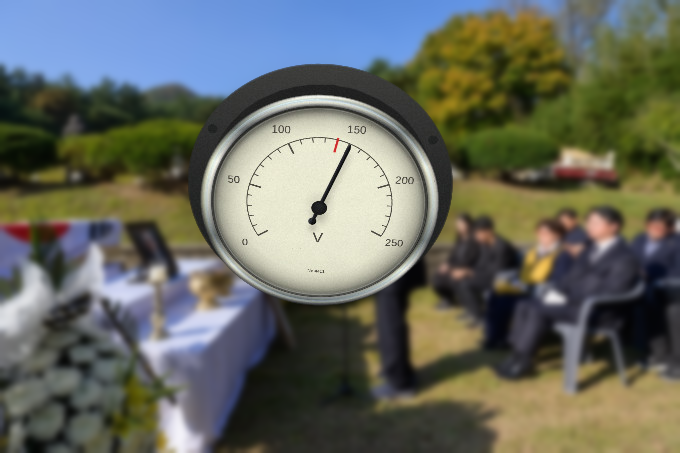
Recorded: value=150 unit=V
